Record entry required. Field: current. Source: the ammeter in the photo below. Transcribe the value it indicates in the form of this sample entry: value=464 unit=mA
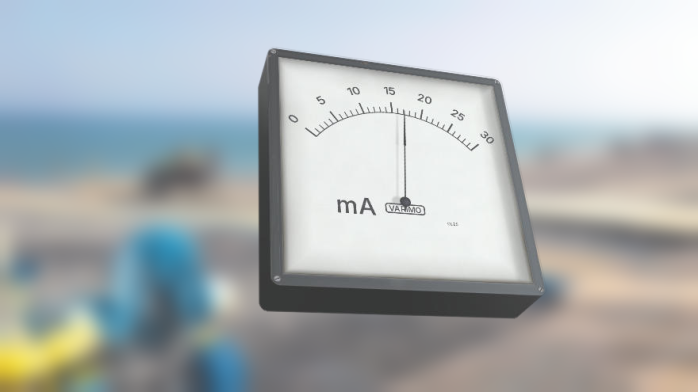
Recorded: value=17 unit=mA
